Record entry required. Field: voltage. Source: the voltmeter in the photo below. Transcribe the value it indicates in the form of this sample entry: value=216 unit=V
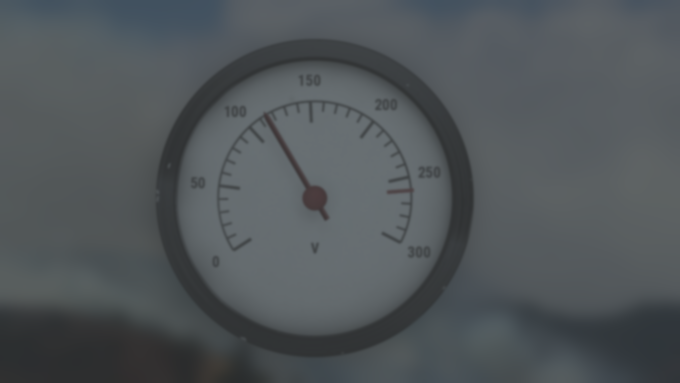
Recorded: value=115 unit=V
